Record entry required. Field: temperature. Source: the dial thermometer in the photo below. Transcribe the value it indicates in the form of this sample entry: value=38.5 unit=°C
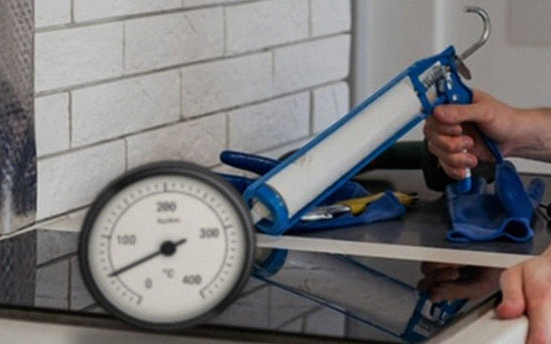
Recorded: value=50 unit=°C
